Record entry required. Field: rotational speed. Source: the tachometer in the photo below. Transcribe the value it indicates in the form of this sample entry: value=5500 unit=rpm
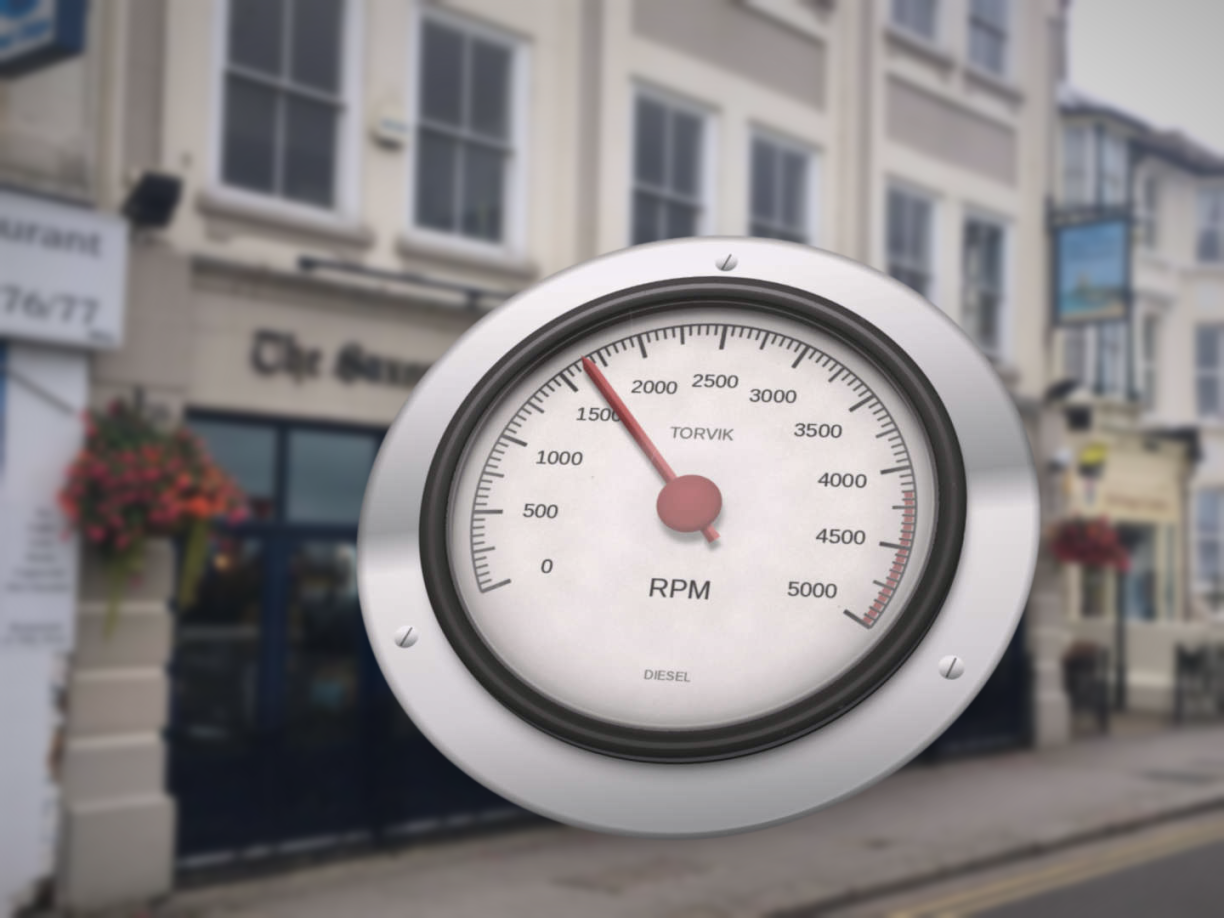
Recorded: value=1650 unit=rpm
